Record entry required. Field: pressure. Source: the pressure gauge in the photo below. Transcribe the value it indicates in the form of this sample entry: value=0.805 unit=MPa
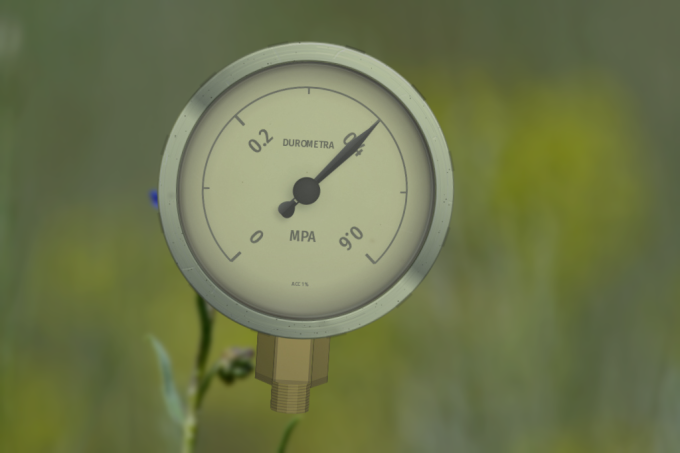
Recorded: value=0.4 unit=MPa
